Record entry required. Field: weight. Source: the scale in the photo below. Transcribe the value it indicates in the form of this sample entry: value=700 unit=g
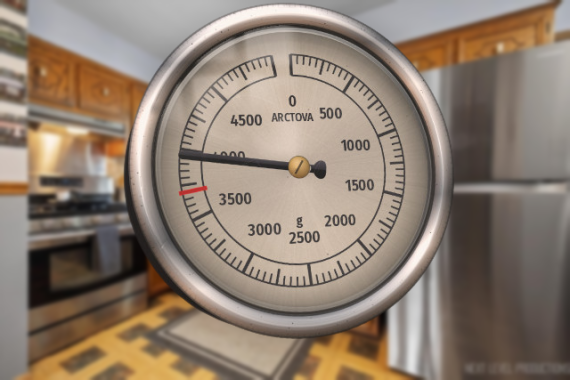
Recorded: value=3950 unit=g
